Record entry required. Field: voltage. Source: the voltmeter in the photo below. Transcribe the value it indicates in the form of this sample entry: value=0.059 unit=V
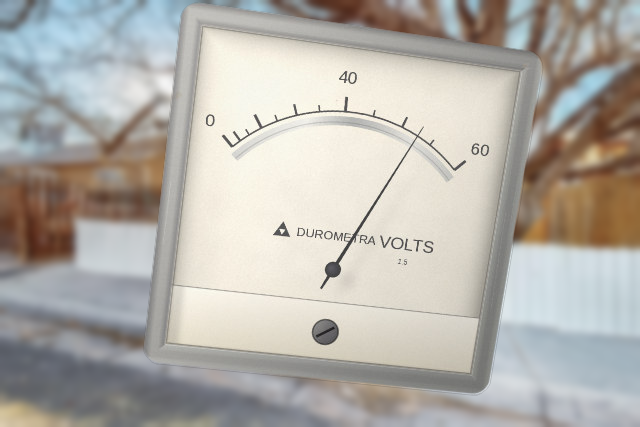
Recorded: value=52.5 unit=V
